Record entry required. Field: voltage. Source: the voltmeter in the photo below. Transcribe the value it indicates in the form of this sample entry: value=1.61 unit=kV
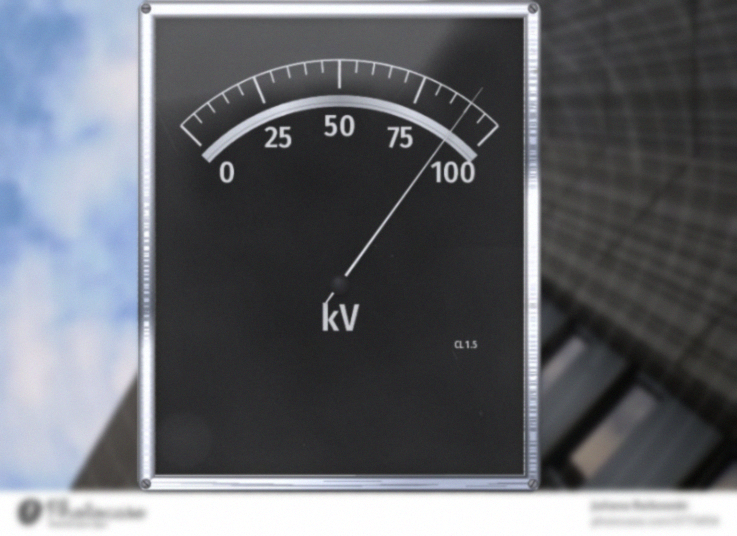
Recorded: value=90 unit=kV
